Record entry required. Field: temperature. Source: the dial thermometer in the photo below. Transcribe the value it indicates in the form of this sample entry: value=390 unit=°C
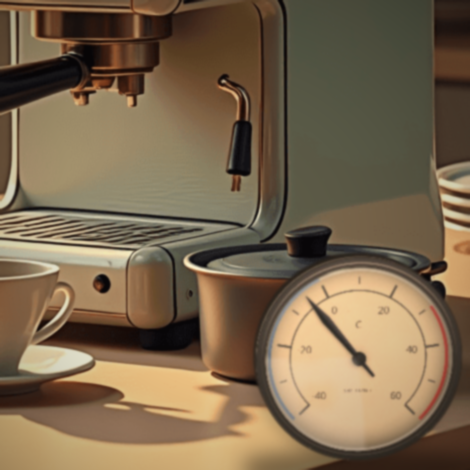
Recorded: value=-5 unit=°C
